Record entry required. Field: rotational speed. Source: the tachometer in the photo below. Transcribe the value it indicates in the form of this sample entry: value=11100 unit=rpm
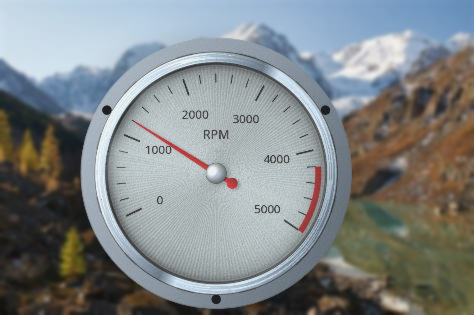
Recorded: value=1200 unit=rpm
